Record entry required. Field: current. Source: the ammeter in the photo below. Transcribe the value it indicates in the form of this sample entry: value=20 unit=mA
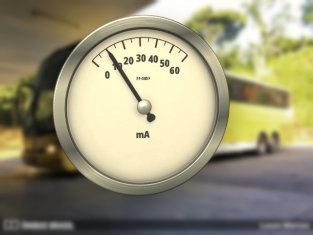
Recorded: value=10 unit=mA
